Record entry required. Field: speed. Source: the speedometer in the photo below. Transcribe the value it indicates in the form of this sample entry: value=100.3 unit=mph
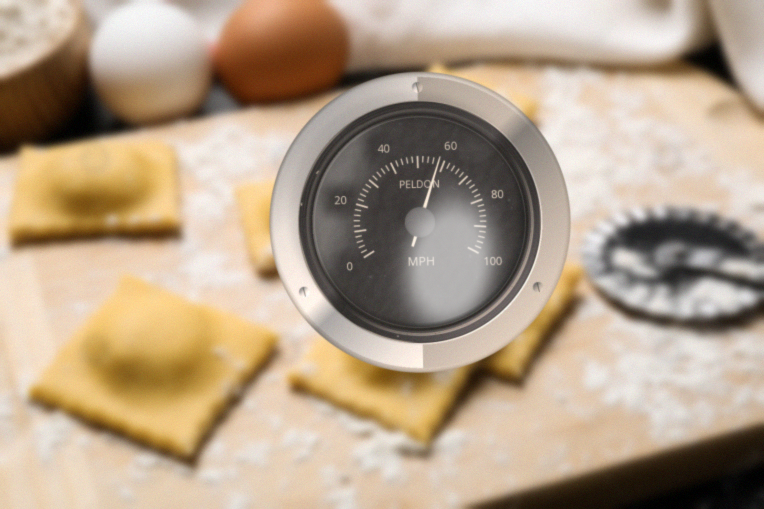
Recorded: value=58 unit=mph
